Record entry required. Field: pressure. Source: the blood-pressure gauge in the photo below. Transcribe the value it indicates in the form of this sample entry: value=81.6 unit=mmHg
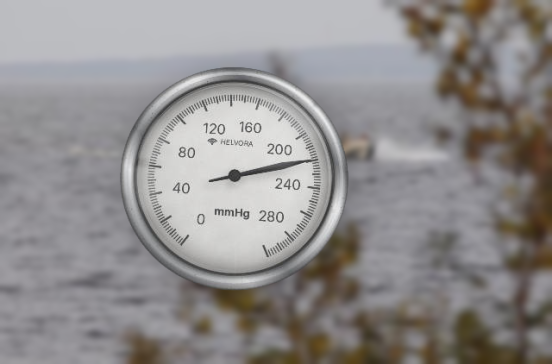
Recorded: value=220 unit=mmHg
